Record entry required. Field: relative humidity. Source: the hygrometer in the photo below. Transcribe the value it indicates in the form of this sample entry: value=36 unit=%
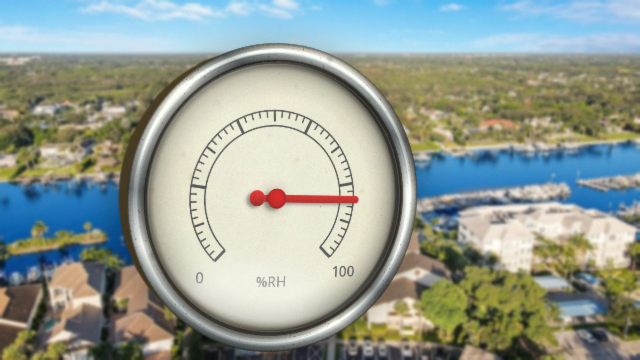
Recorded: value=84 unit=%
